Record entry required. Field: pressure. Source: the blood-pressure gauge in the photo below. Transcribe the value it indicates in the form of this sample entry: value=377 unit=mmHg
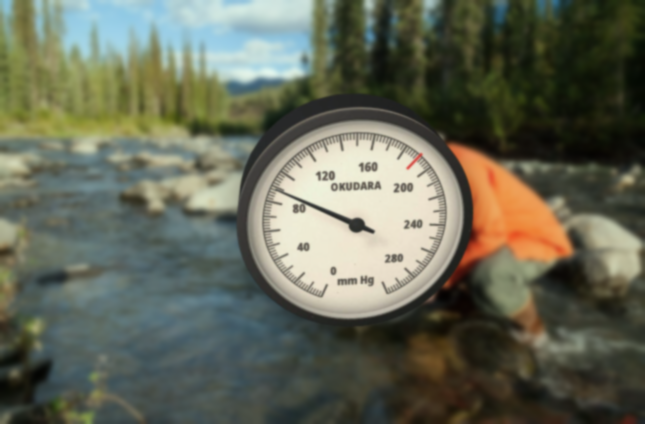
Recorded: value=90 unit=mmHg
